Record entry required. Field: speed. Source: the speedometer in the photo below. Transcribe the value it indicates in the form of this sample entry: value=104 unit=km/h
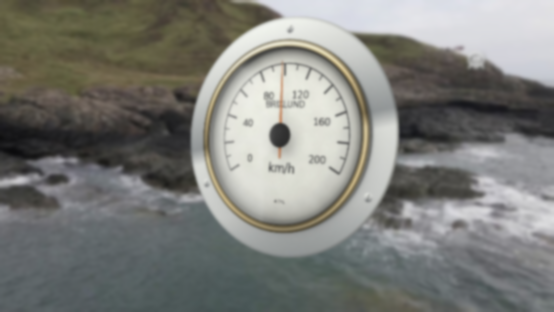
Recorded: value=100 unit=km/h
